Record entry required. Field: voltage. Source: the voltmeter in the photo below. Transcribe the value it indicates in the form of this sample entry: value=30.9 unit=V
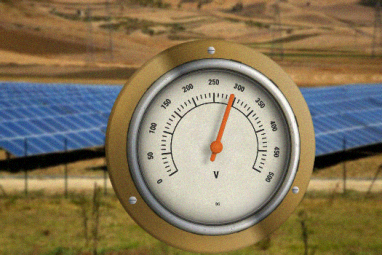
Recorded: value=290 unit=V
